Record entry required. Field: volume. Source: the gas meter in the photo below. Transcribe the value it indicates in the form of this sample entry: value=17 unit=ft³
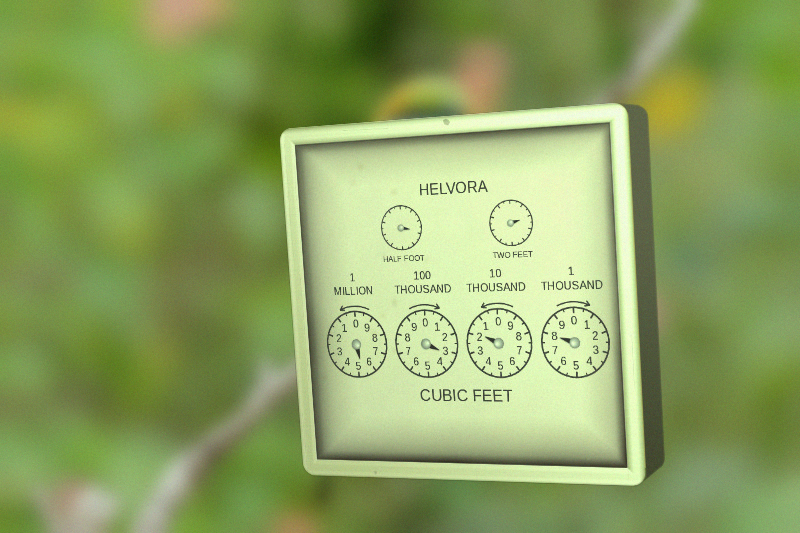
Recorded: value=531800 unit=ft³
